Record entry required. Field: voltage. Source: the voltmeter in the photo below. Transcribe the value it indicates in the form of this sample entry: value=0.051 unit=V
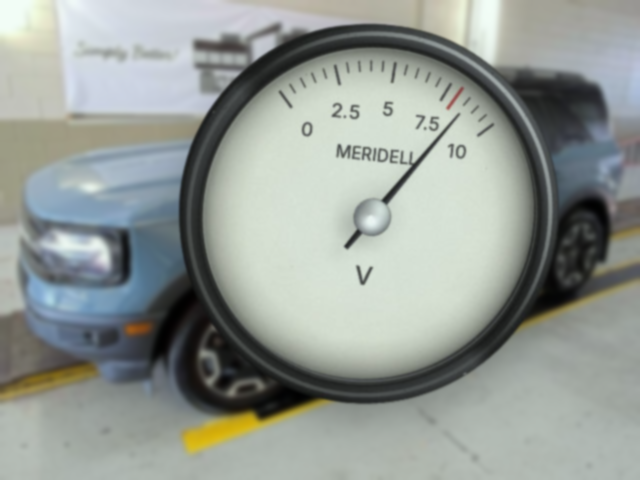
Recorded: value=8.5 unit=V
